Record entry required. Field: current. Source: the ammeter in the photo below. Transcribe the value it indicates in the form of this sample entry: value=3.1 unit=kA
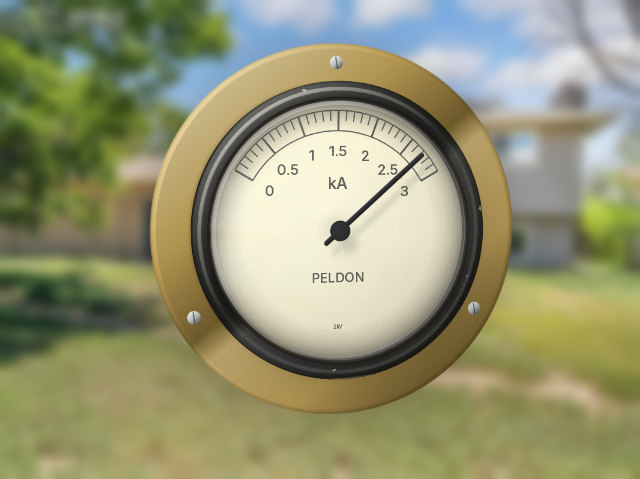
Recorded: value=2.7 unit=kA
